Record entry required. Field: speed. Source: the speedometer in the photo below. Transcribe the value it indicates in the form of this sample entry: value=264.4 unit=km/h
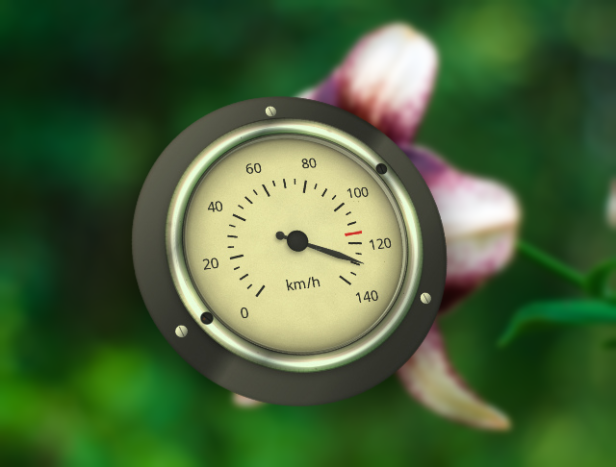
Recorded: value=130 unit=km/h
